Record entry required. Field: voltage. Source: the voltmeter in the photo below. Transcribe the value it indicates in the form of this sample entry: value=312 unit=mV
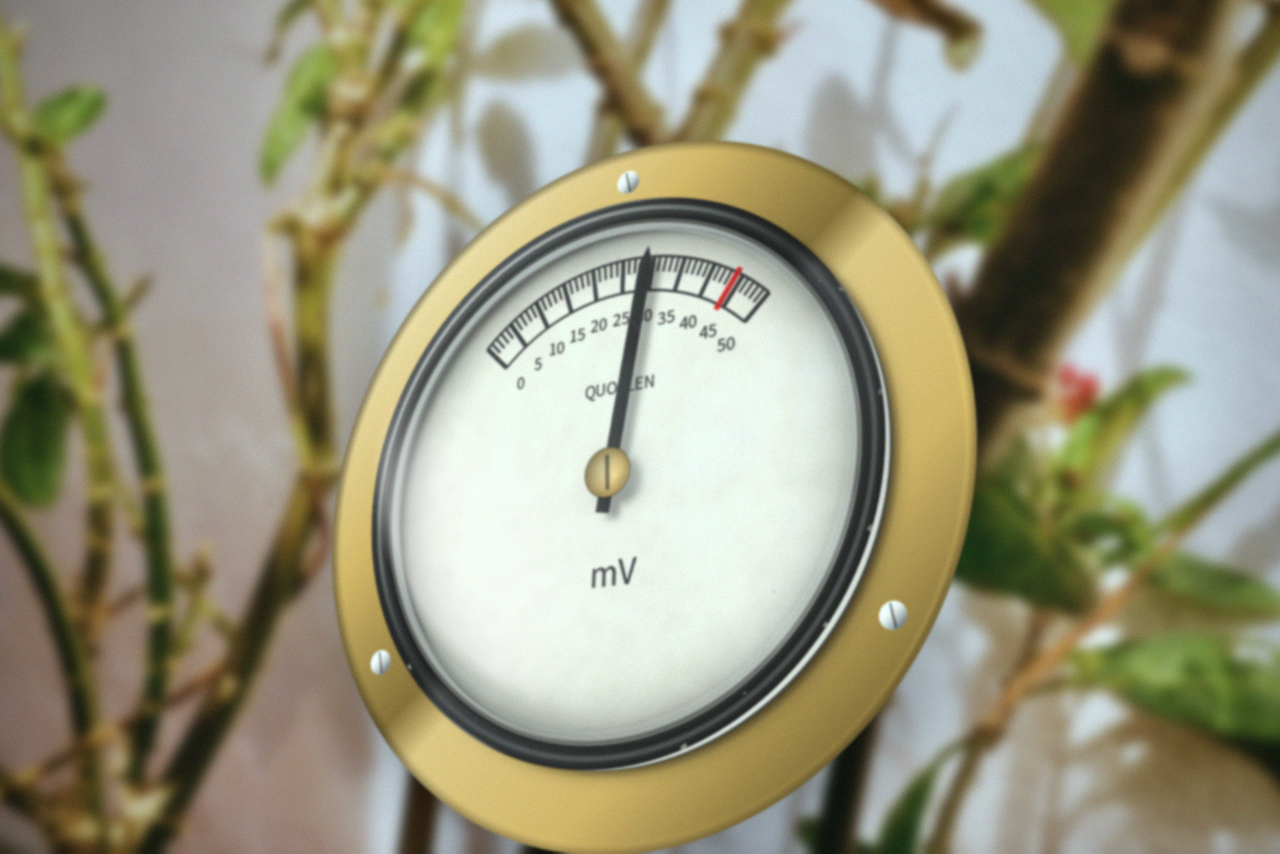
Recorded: value=30 unit=mV
